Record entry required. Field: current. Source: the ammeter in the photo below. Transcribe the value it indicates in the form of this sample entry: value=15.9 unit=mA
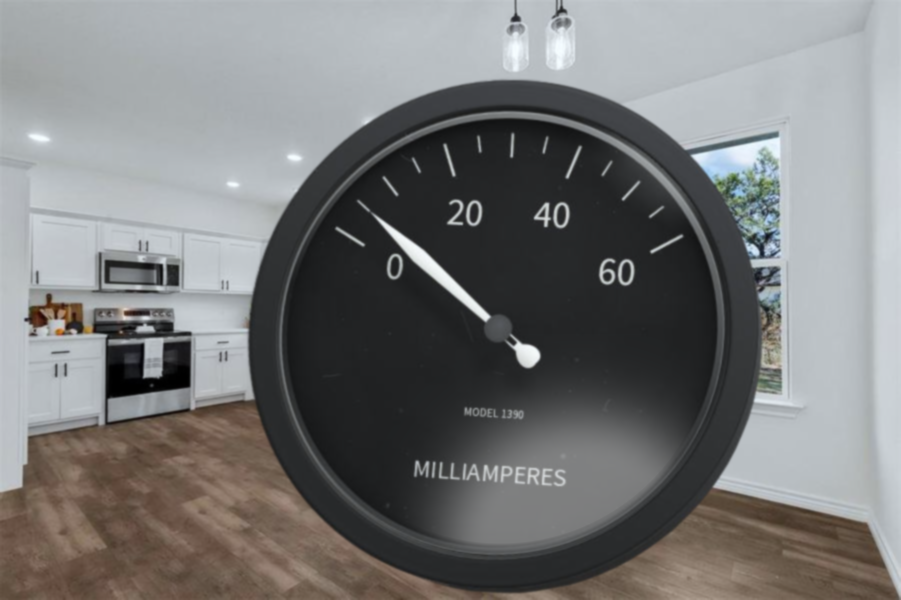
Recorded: value=5 unit=mA
